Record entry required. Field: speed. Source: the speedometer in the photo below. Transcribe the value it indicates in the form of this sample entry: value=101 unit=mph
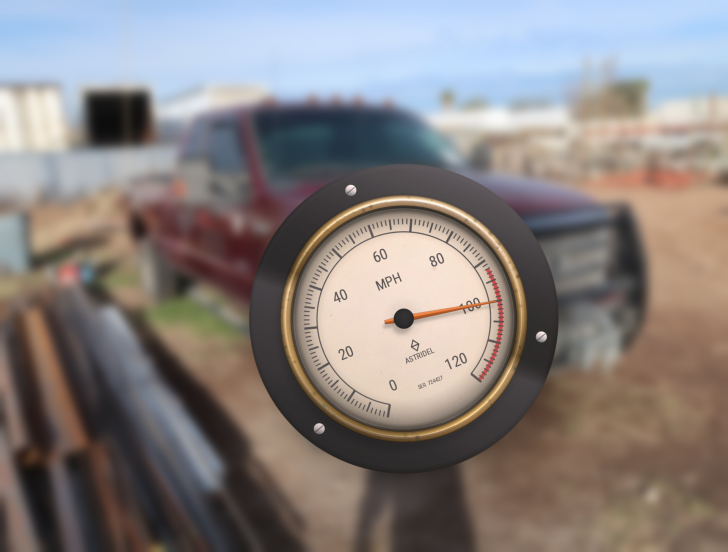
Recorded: value=100 unit=mph
